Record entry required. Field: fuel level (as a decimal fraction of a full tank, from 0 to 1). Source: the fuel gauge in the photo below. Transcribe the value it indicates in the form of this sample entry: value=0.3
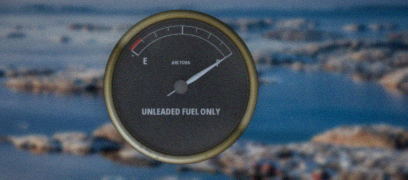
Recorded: value=1
